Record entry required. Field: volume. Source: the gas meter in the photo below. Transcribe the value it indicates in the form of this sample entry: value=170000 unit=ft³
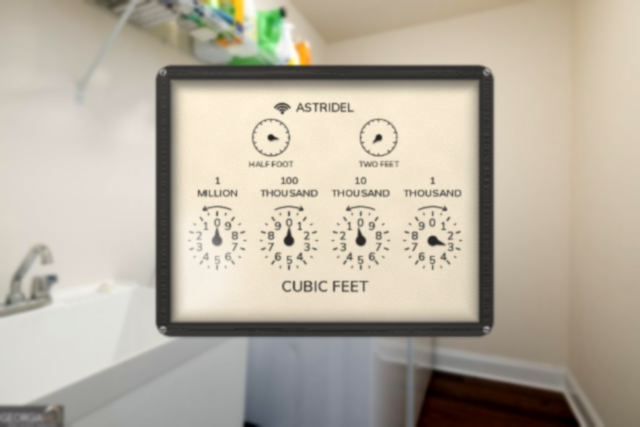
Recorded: value=300 unit=ft³
